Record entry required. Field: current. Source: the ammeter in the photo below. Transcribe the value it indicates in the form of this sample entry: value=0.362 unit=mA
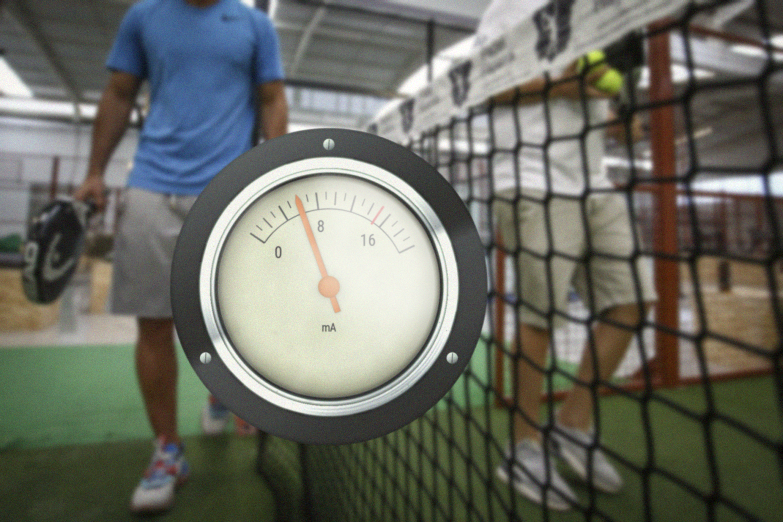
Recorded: value=6 unit=mA
